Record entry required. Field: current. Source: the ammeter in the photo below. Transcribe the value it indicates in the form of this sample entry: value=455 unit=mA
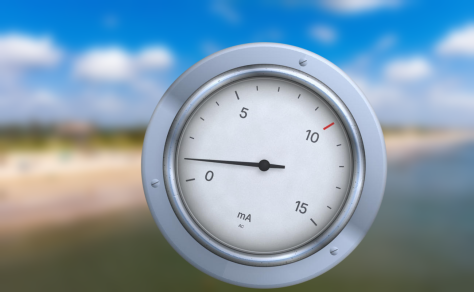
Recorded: value=1 unit=mA
